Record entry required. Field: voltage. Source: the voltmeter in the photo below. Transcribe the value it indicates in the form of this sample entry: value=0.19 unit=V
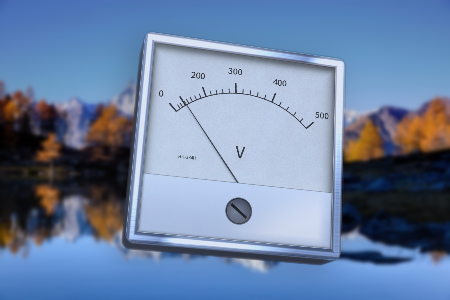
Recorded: value=100 unit=V
